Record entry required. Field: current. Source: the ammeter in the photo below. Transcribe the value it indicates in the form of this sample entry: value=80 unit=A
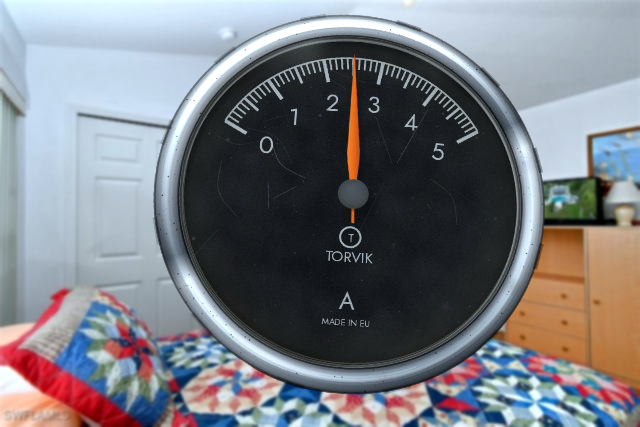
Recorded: value=2.5 unit=A
